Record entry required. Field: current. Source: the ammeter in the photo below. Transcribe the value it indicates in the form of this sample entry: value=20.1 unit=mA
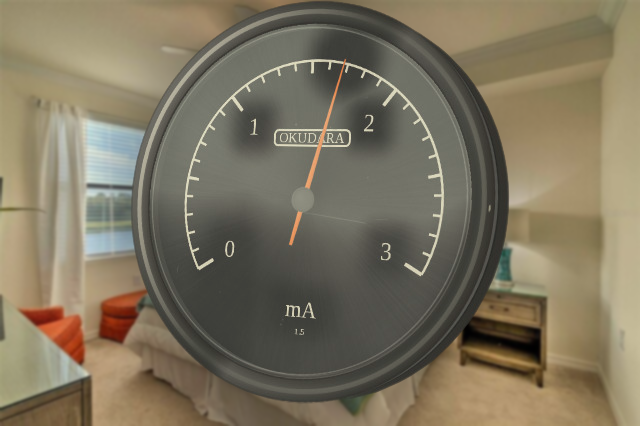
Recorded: value=1.7 unit=mA
